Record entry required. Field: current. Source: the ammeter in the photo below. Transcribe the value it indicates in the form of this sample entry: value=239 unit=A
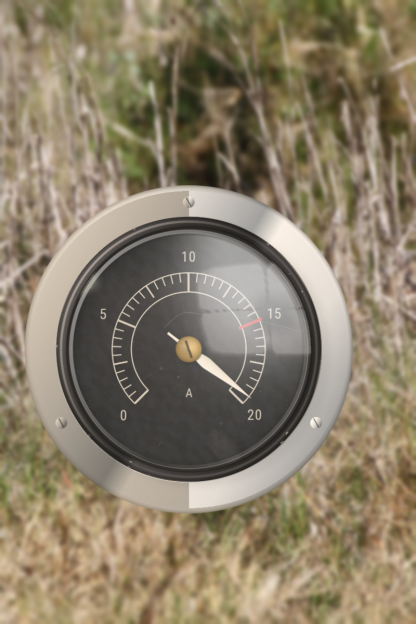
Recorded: value=19.5 unit=A
